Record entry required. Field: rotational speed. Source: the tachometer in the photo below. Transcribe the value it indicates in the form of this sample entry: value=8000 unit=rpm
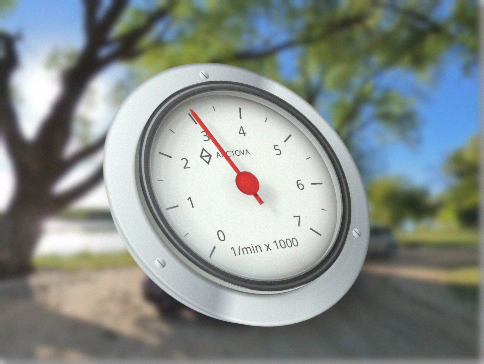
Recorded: value=3000 unit=rpm
